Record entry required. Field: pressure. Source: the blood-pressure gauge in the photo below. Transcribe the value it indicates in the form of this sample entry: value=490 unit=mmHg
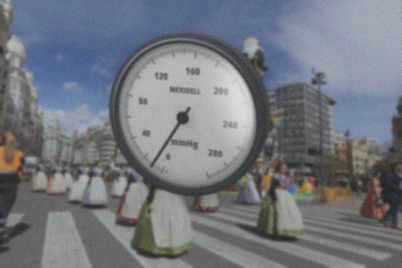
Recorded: value=10 unit=mmHg
